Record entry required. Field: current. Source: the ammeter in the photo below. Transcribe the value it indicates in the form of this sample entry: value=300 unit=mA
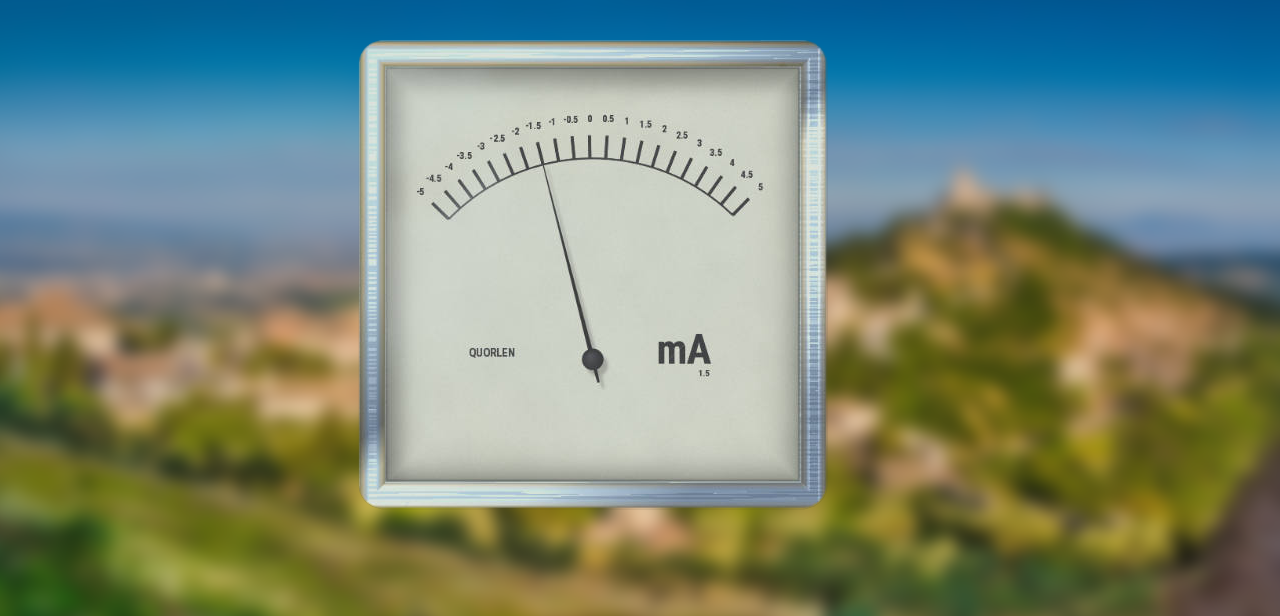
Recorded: value=-1.5 unit=mA
